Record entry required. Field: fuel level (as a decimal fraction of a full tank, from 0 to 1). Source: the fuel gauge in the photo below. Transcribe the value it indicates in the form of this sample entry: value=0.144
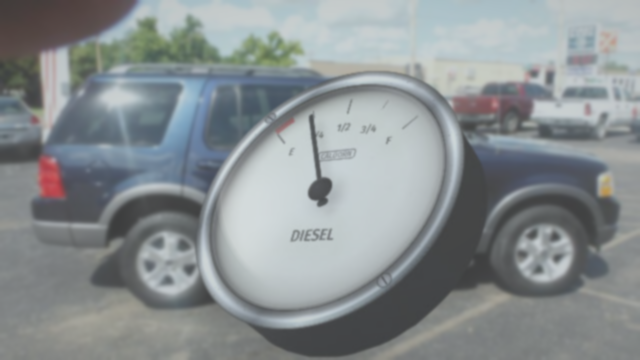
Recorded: value=0.25
